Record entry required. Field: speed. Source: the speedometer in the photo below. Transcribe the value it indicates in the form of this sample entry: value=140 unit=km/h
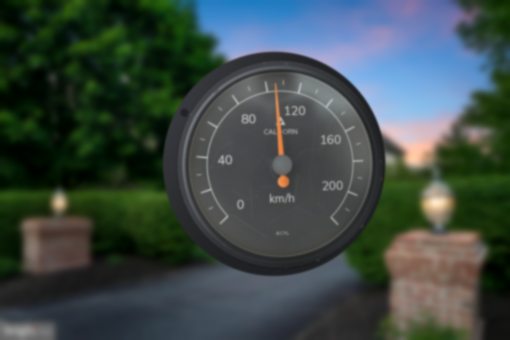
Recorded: value=105 unit=km/h
